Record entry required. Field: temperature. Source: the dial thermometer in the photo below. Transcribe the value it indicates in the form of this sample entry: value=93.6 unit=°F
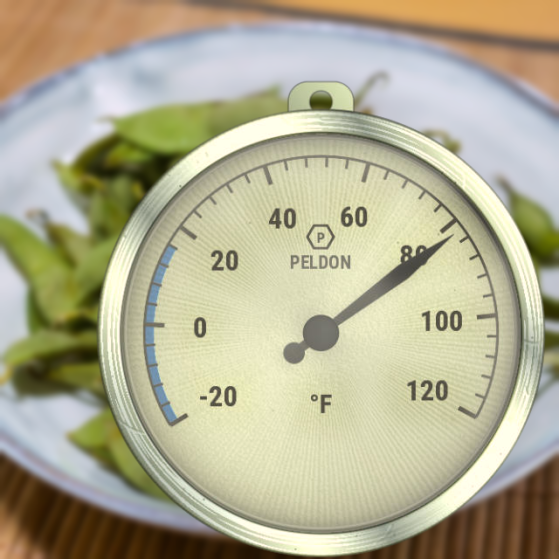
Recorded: value=82 unit=°F
